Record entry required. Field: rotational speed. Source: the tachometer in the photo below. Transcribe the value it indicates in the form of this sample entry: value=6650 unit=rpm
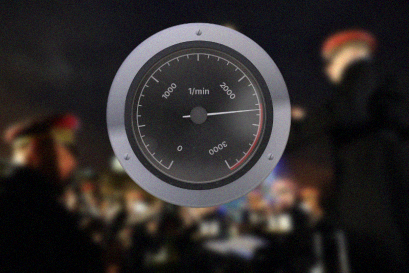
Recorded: value=2350 unit=rpm
